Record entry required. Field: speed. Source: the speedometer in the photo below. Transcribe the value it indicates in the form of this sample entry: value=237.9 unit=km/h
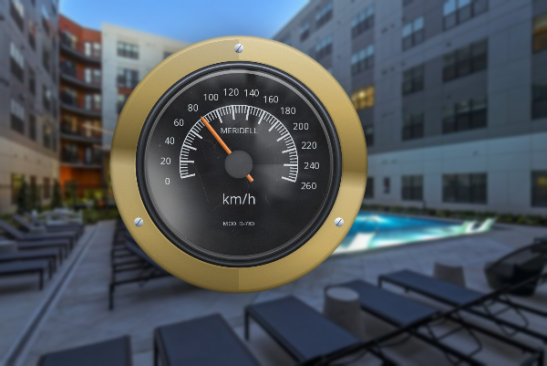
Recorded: value=80 unit=km/h
